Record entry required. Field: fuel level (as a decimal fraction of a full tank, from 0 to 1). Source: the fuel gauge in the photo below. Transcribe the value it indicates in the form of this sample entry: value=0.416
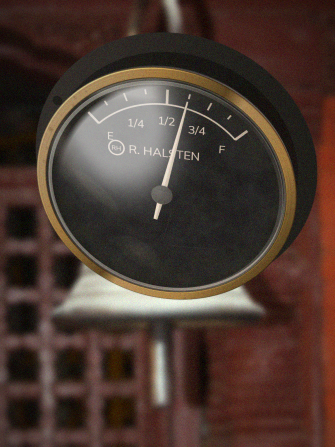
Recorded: value=0.625
